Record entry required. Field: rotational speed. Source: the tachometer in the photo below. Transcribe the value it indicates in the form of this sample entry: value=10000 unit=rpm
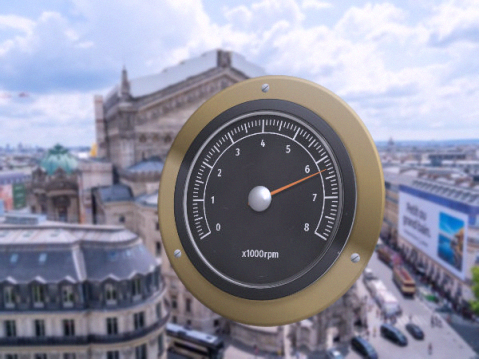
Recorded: value=6300 unit=rpm
